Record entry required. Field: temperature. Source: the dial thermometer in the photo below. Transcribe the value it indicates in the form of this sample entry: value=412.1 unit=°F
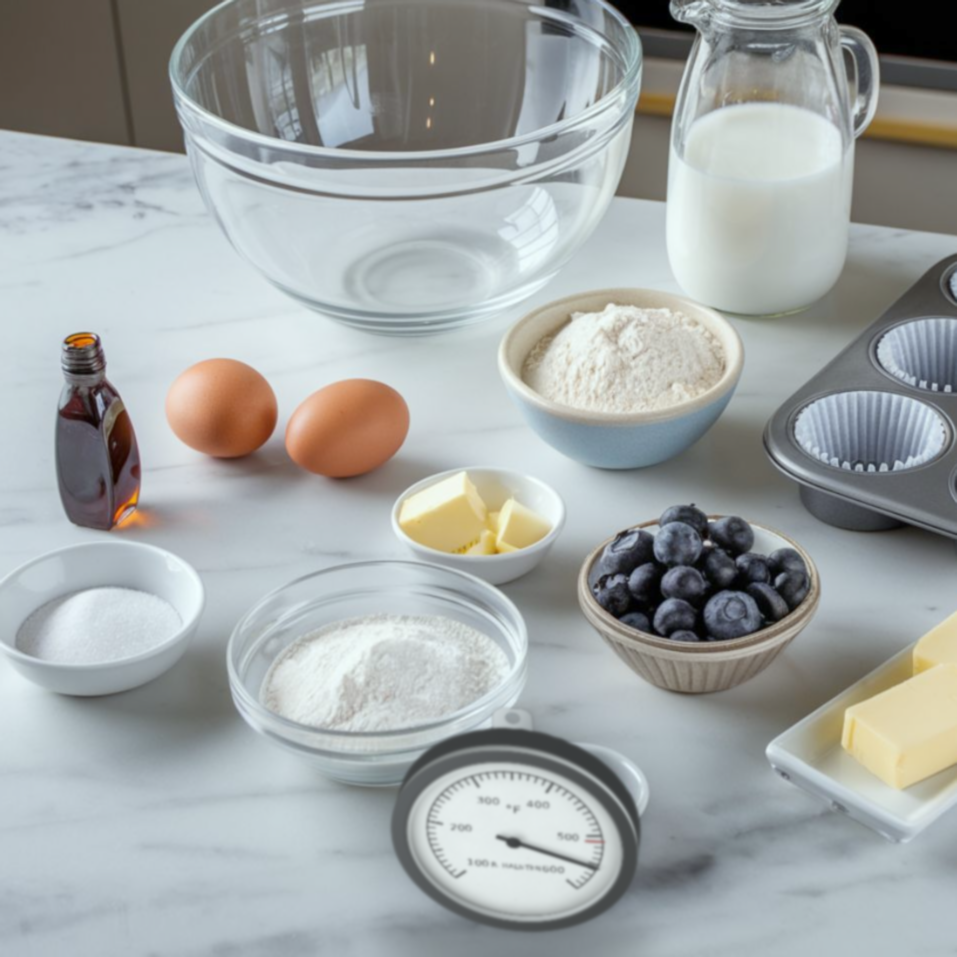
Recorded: value=550 unit=°F
